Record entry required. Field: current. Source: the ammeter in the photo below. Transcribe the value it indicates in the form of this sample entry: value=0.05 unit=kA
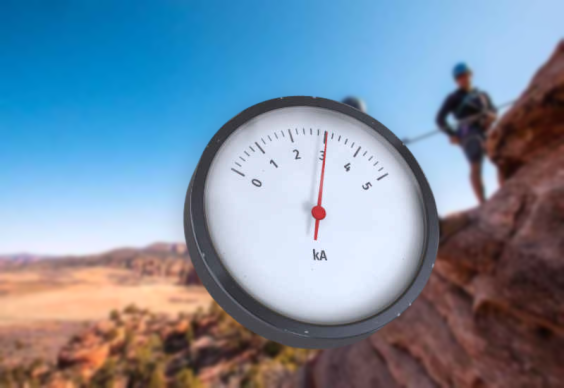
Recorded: value=3 unit=kA
